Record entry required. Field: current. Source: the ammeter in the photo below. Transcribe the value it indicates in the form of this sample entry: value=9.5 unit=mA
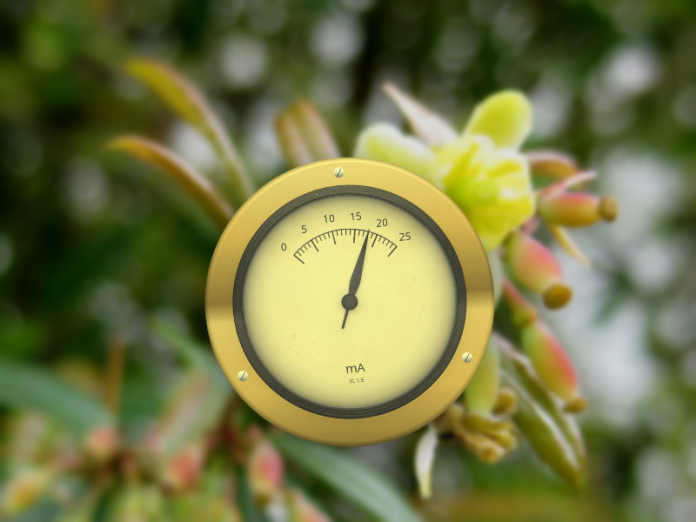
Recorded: value=18 unit=mA
